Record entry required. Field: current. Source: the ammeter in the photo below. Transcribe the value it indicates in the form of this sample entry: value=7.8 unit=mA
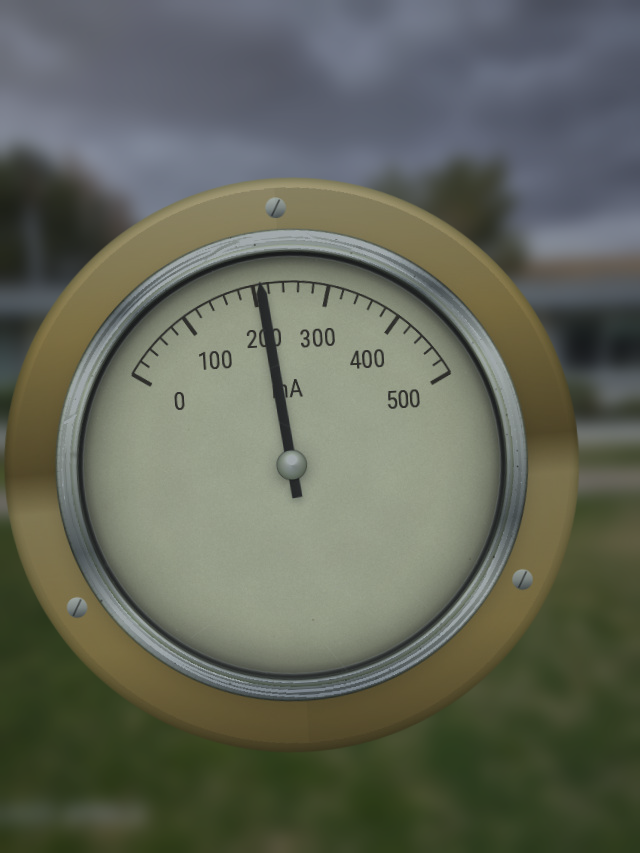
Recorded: value=210 unit=mA
